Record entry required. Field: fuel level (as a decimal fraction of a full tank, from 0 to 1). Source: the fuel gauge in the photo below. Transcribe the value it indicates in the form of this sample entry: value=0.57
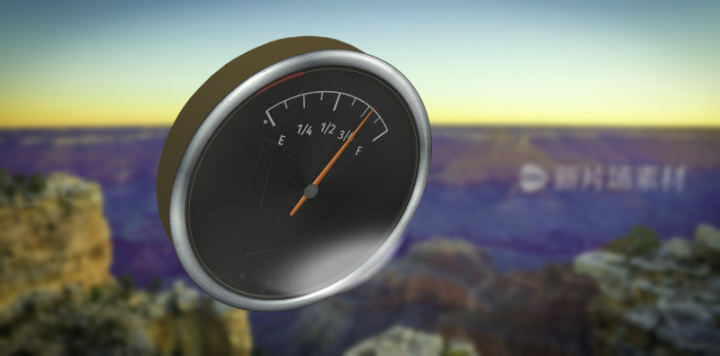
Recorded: value=0.75
